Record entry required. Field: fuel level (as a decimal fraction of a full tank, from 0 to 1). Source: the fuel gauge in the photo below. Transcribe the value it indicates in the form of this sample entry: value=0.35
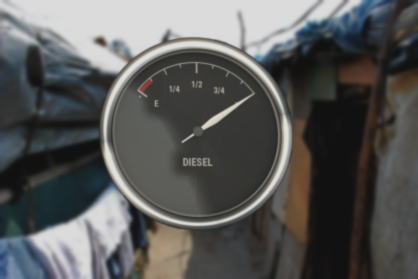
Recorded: value=1
